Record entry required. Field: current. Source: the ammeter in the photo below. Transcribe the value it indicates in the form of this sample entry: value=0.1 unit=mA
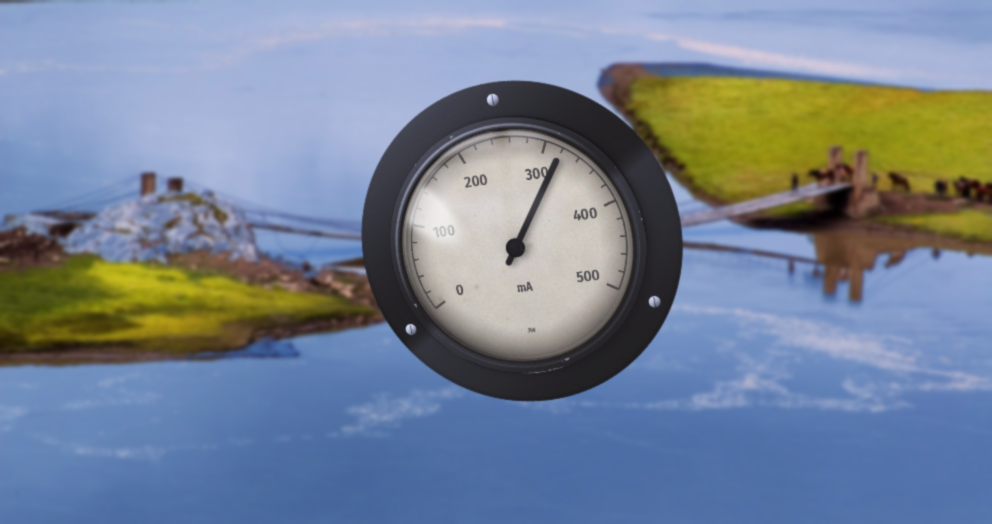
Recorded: value=320 unit=mA
